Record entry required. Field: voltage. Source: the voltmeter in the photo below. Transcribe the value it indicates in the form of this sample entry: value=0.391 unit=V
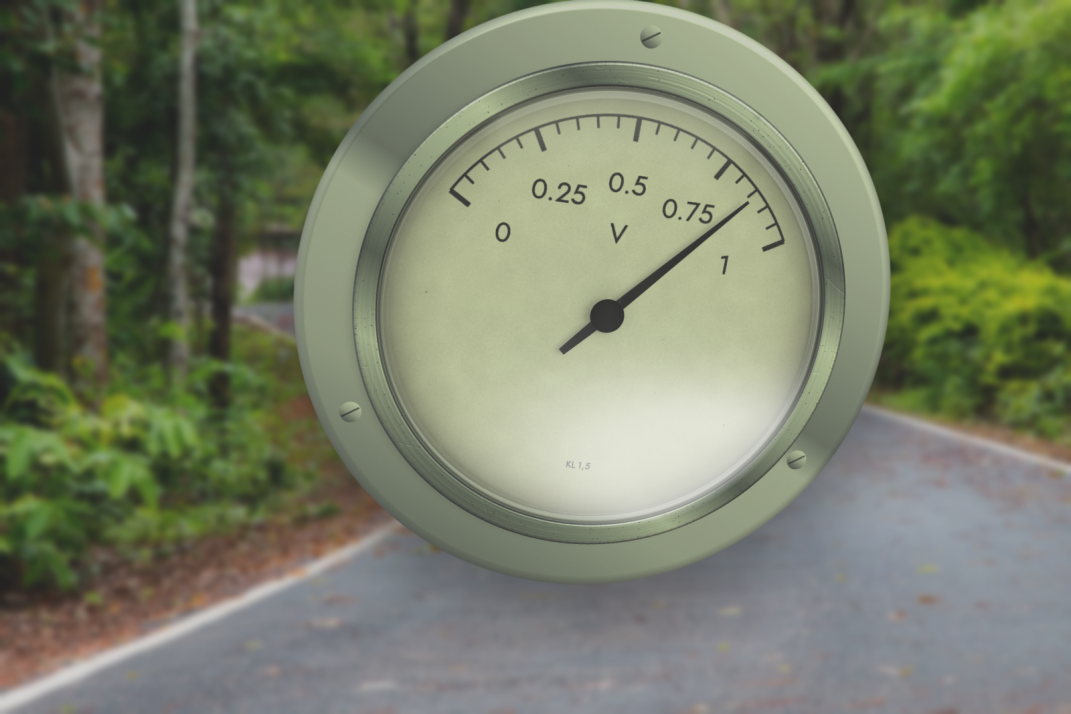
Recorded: value=0.85 unit=V
